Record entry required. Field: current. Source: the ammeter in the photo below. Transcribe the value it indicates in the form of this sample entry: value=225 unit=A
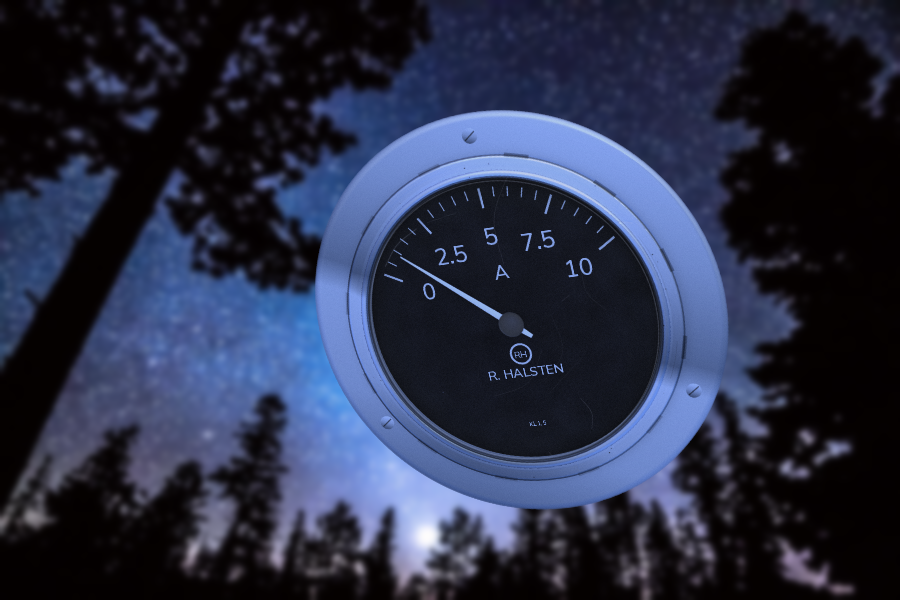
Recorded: value=1 unit=A
